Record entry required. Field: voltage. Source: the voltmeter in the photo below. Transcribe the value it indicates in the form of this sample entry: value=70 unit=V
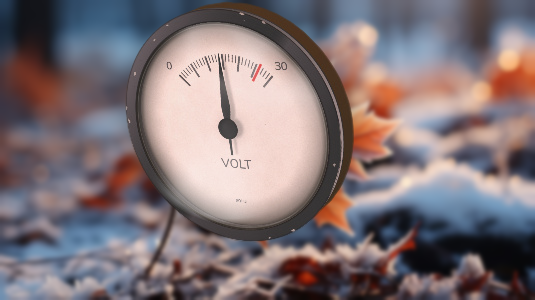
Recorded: value=15 unit=V
